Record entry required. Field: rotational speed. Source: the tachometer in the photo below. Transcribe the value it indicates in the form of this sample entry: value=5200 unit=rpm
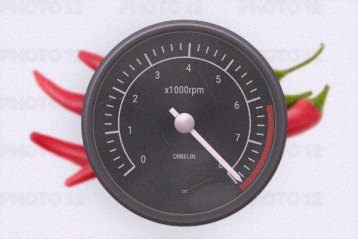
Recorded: value=7900 unit=rpm
